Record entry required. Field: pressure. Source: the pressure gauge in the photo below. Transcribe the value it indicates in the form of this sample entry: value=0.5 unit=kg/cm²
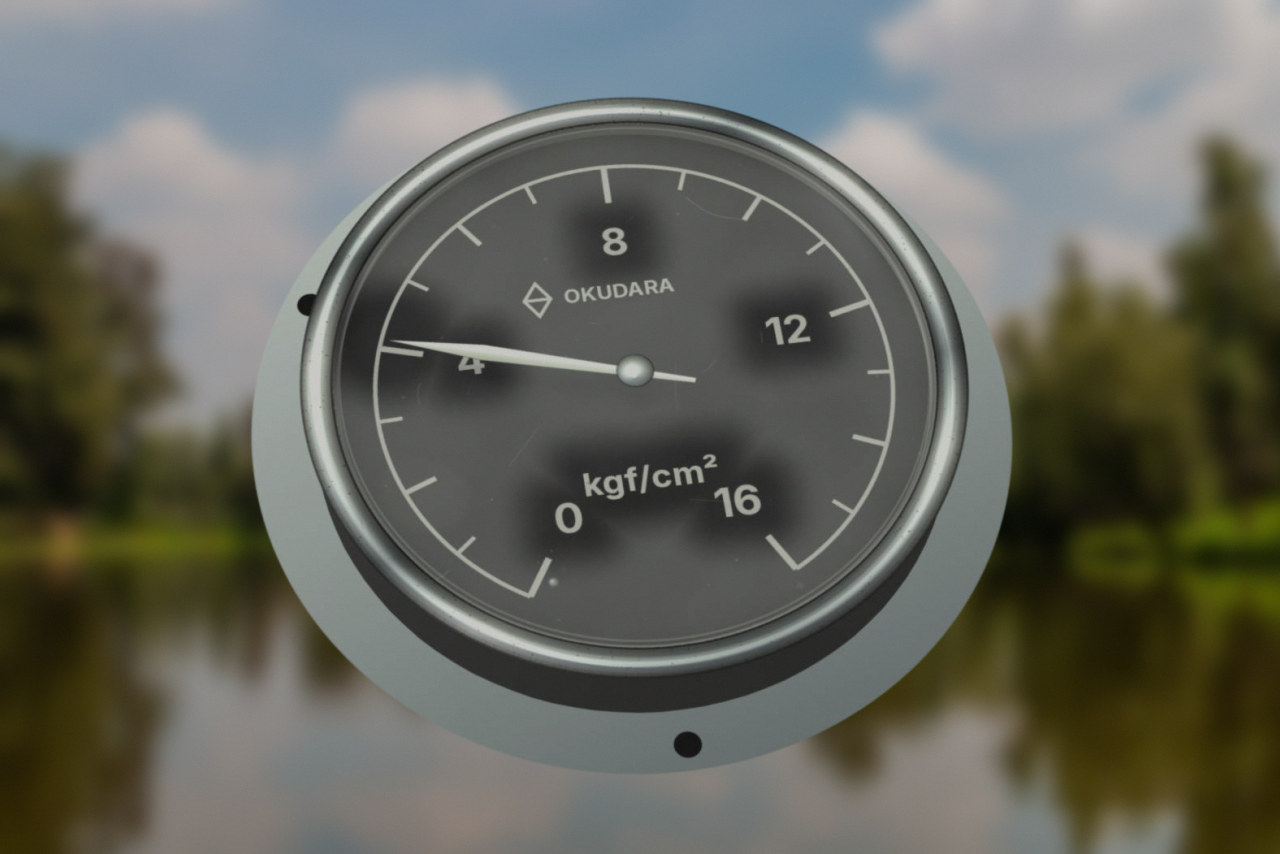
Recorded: value=4 unit=kg/cm²
